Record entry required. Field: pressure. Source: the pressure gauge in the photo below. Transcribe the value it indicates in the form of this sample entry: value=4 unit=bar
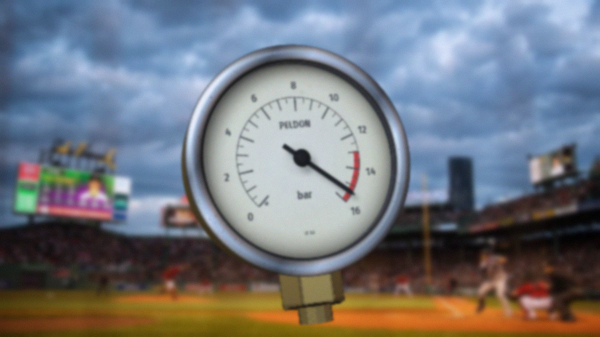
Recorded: value=15.5 unit=bar
